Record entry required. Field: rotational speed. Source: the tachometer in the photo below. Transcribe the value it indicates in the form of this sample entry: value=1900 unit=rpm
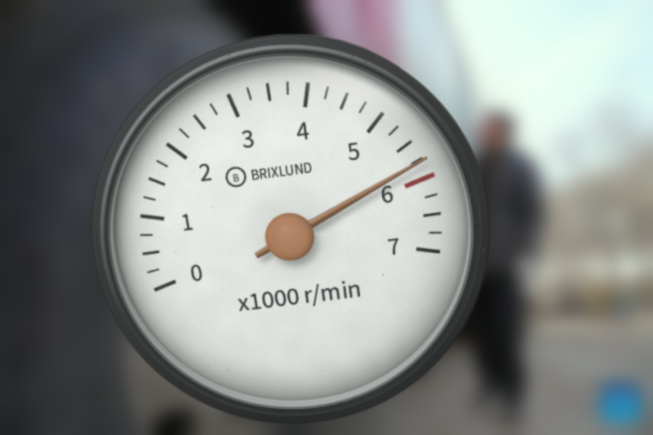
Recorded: value=5750 unit=rpm
